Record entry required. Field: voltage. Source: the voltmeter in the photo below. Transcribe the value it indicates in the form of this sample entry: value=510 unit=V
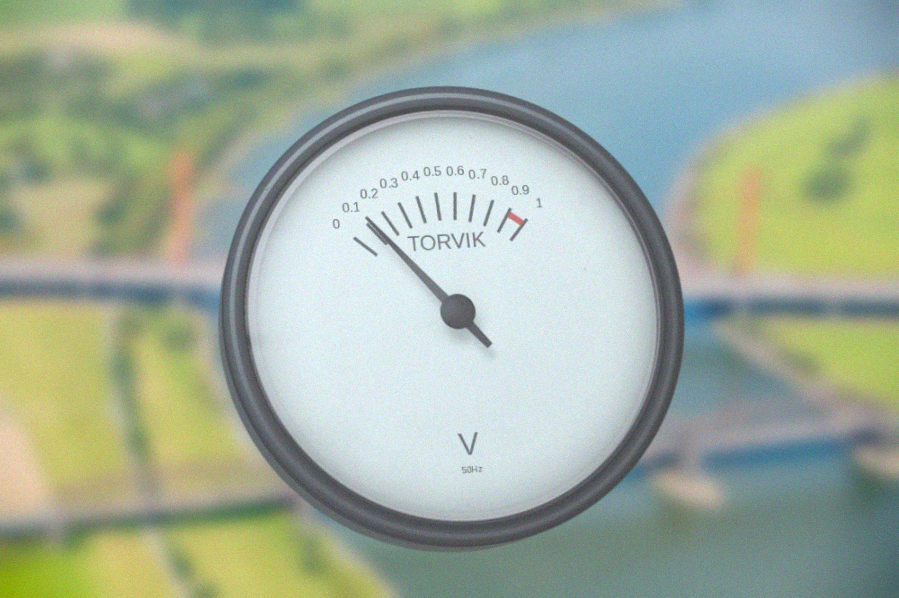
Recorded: value=0.1 unit=V
